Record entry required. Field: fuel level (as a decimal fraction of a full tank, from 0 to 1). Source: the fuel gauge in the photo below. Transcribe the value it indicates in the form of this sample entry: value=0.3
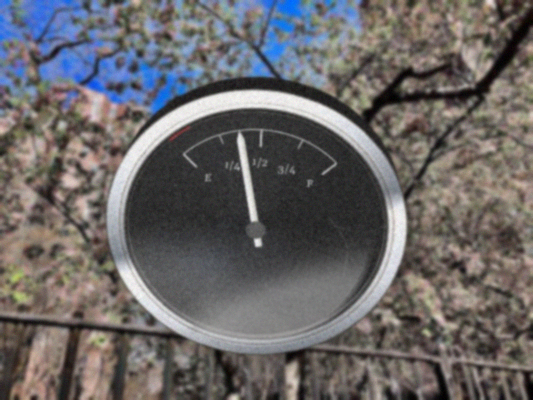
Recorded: value=0.375
